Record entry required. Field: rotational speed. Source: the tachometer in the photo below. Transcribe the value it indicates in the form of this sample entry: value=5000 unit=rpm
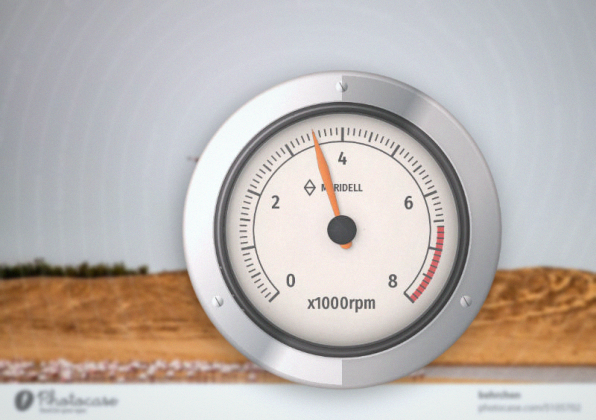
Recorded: value=3500 unit=rpm
